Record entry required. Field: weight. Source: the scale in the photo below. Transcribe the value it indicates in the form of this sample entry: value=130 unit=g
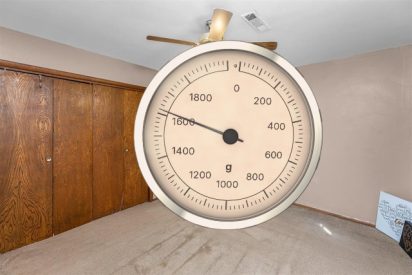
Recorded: value=1620 unit=g
